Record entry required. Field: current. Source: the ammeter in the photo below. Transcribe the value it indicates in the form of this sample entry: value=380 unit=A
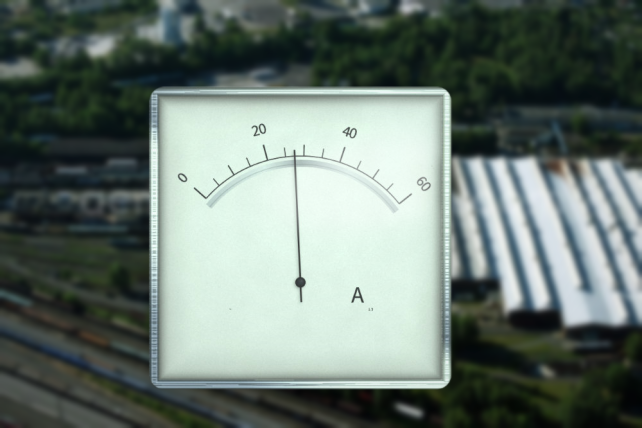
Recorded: value=27.5 unit=A
